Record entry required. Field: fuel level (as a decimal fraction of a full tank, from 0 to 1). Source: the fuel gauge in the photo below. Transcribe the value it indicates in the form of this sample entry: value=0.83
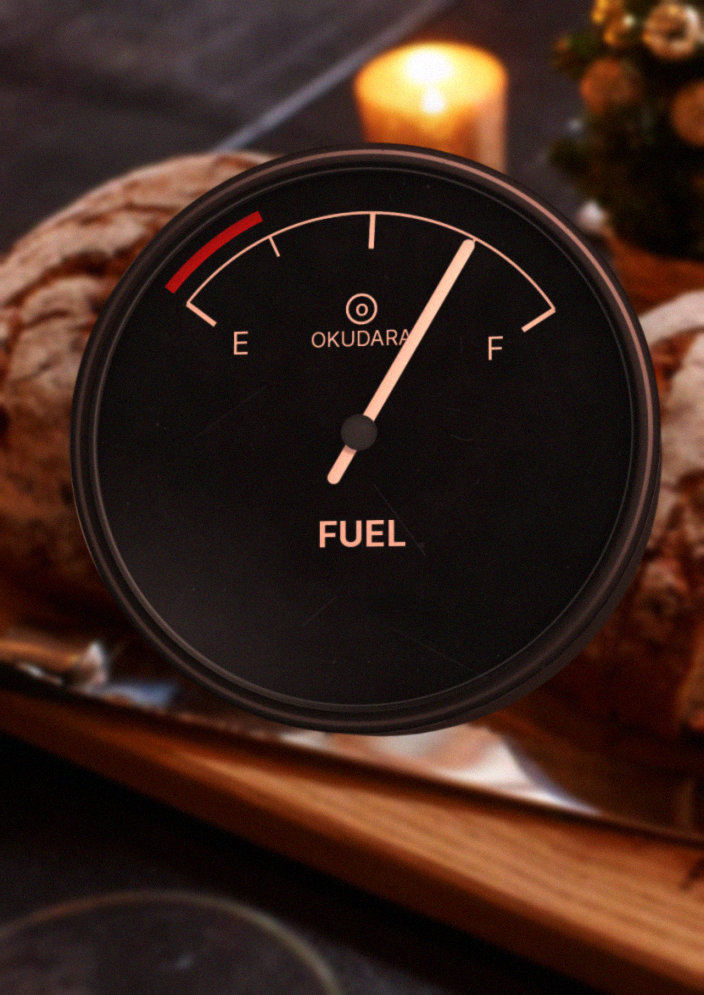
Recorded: value=0.75
